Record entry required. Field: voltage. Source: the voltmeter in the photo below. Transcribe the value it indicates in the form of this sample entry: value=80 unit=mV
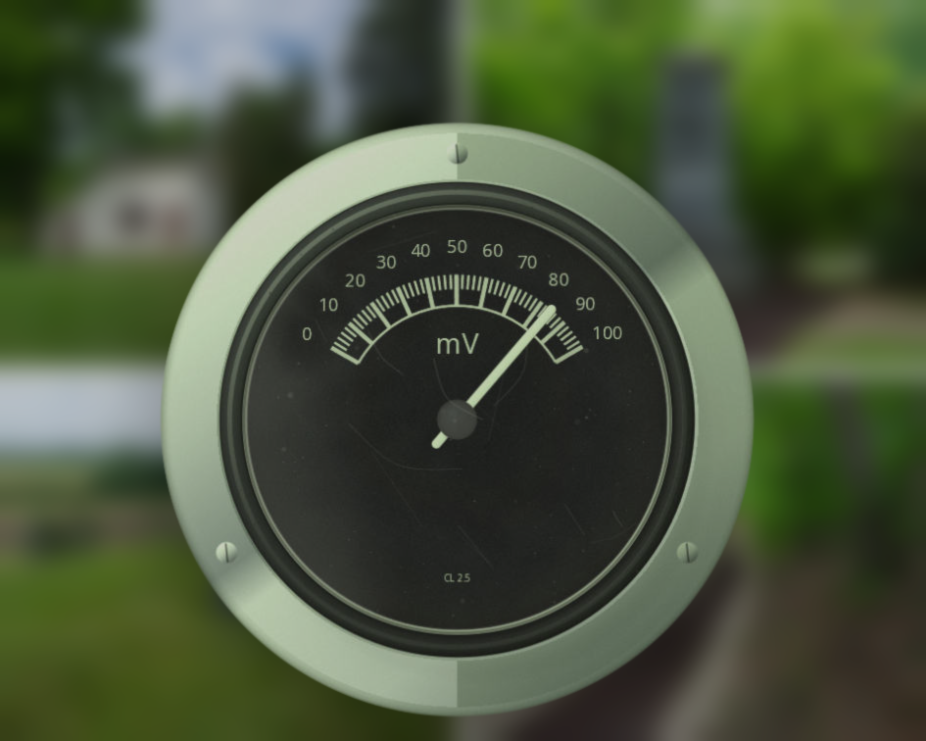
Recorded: value=84 unit=mV
